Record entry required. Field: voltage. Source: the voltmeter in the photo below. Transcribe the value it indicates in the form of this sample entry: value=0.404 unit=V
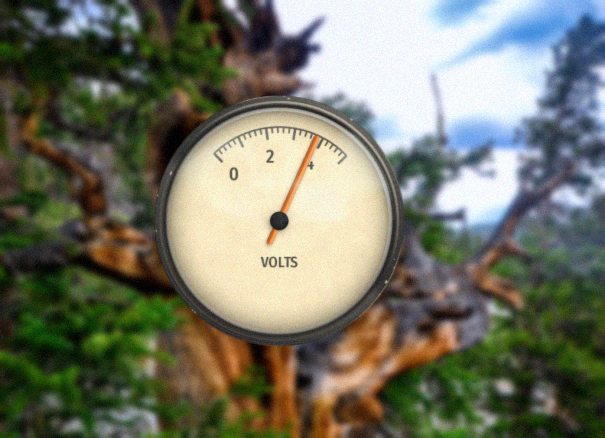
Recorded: value=3.8 unit=V
